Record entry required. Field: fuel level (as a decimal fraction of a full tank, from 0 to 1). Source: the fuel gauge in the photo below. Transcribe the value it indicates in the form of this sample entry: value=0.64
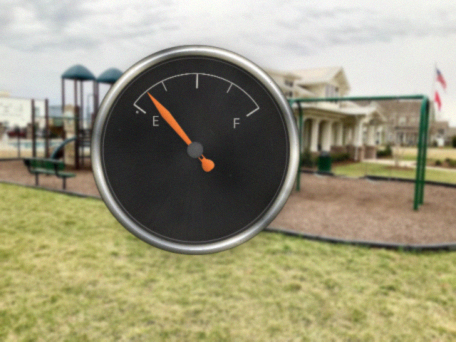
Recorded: value=0.125
